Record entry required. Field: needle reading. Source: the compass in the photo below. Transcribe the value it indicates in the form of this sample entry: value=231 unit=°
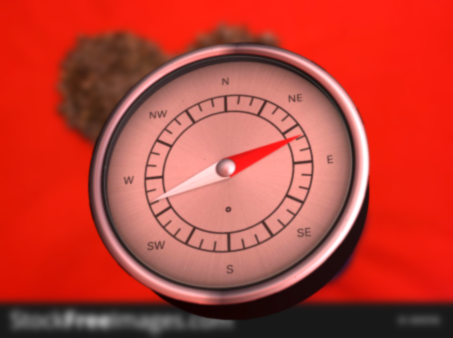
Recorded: value=70 unit=°
